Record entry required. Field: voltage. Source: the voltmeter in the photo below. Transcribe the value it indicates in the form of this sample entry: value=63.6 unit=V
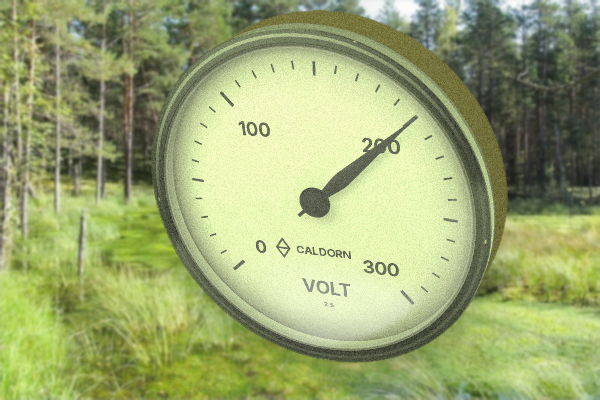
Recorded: value=200 unit=V
